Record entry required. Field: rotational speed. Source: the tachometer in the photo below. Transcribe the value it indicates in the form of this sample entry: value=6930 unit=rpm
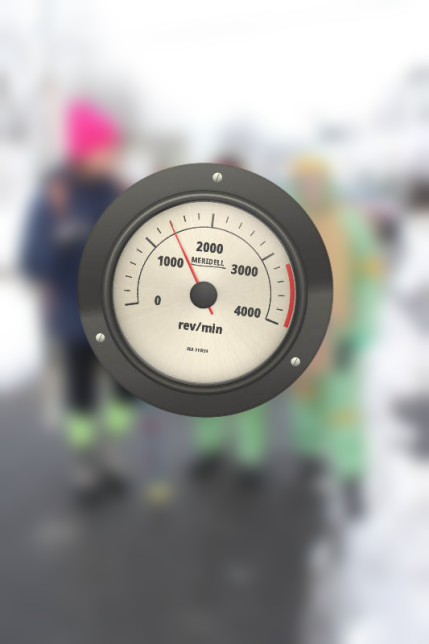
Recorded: value=1400 unit=rpm
